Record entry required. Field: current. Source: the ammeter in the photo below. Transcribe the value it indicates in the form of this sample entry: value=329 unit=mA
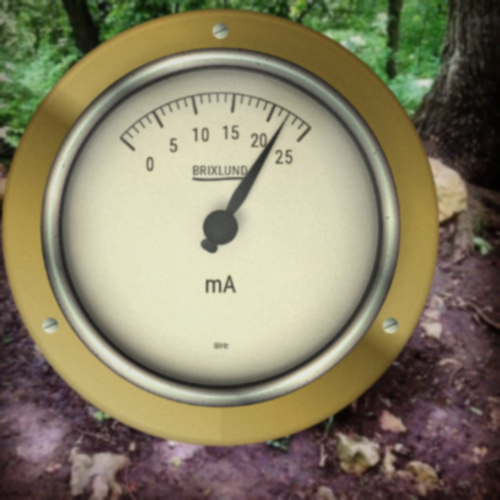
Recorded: value=22 unit=mA
